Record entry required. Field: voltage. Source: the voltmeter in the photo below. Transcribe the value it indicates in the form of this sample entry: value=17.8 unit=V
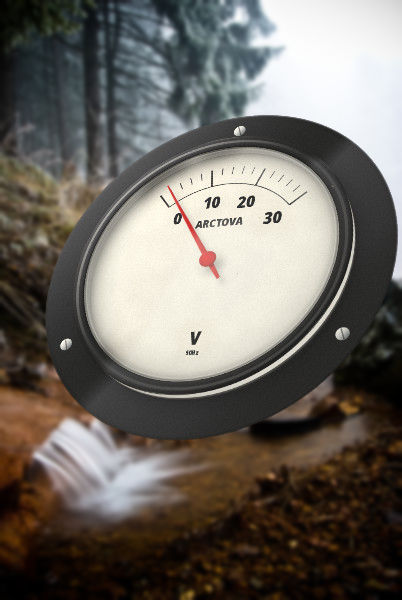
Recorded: value=2 unit=V
